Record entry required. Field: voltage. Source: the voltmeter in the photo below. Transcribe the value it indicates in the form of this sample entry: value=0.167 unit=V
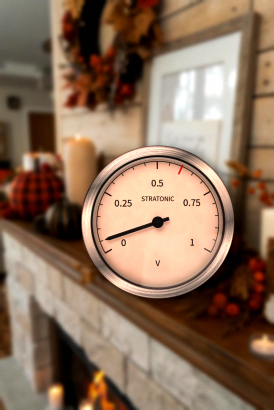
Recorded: value=0.05 unit=V
